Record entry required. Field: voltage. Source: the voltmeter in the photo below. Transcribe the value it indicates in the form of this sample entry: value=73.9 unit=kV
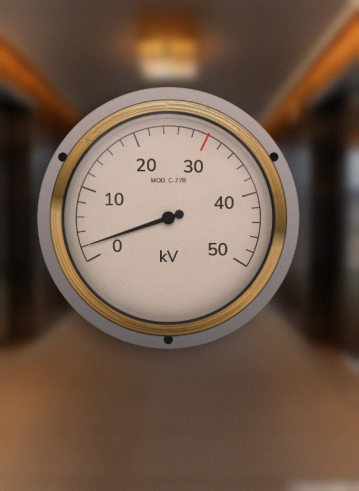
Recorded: value=2 unit=kV
